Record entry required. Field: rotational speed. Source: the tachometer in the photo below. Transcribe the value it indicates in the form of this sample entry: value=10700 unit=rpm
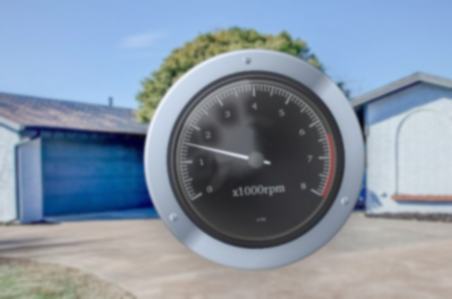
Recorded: value=1500 unit=rpm
